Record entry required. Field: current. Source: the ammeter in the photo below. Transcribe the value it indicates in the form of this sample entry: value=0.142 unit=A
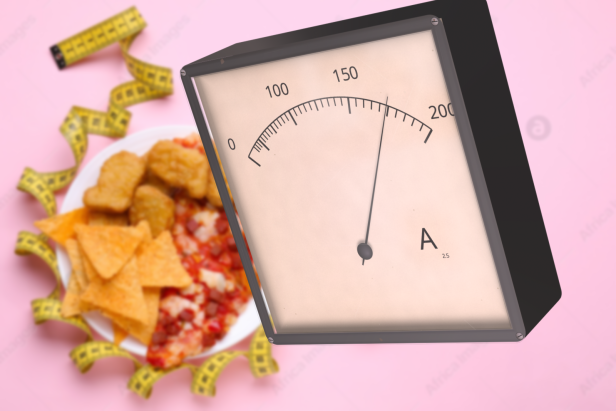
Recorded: value=175 unit=A
